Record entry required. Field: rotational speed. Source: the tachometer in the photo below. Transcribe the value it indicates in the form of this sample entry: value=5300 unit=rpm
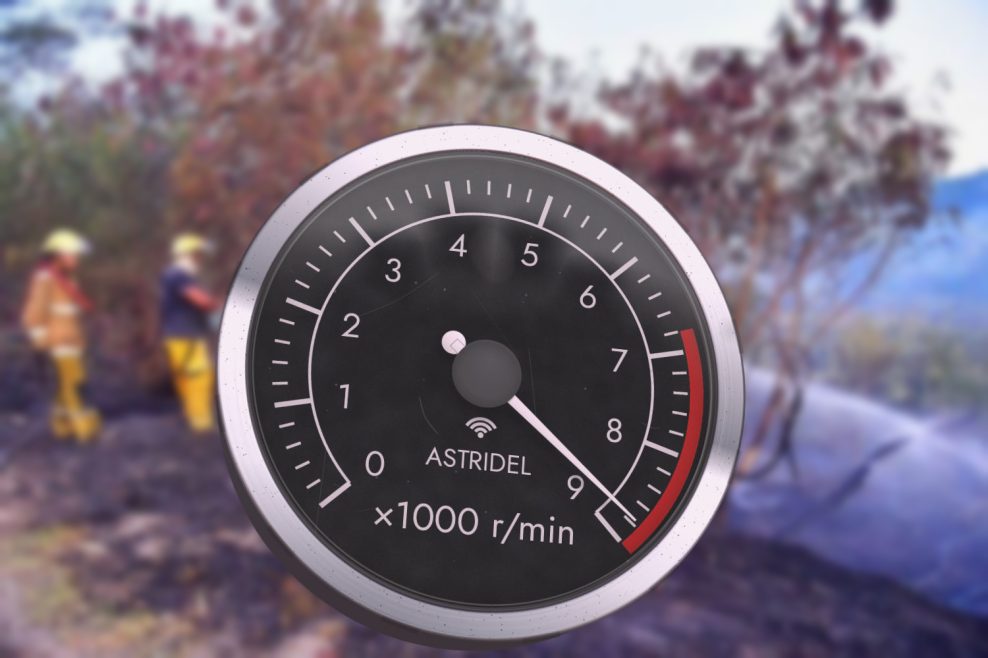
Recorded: value=8800 unit=rpm
